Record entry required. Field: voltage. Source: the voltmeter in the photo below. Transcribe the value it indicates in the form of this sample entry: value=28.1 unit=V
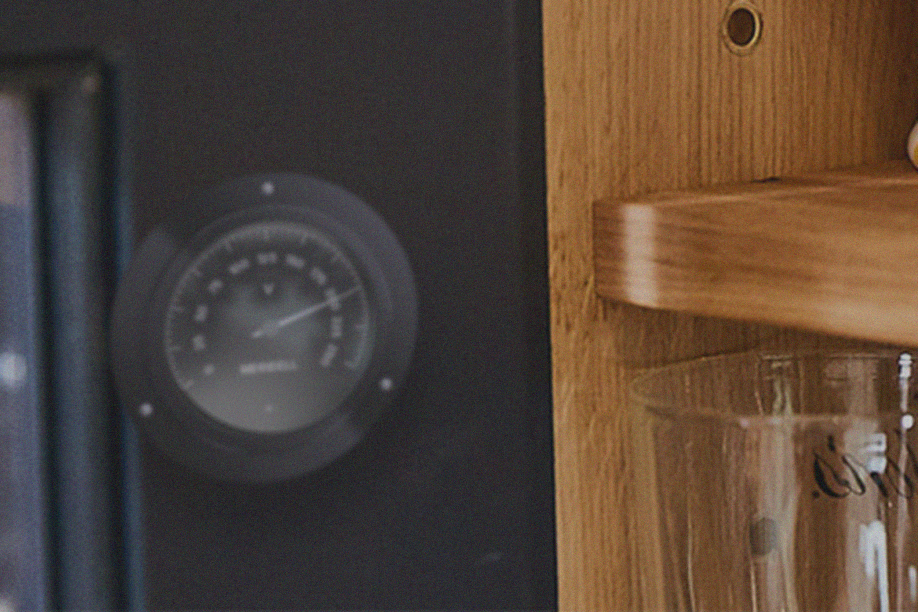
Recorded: value=200 unit=V
